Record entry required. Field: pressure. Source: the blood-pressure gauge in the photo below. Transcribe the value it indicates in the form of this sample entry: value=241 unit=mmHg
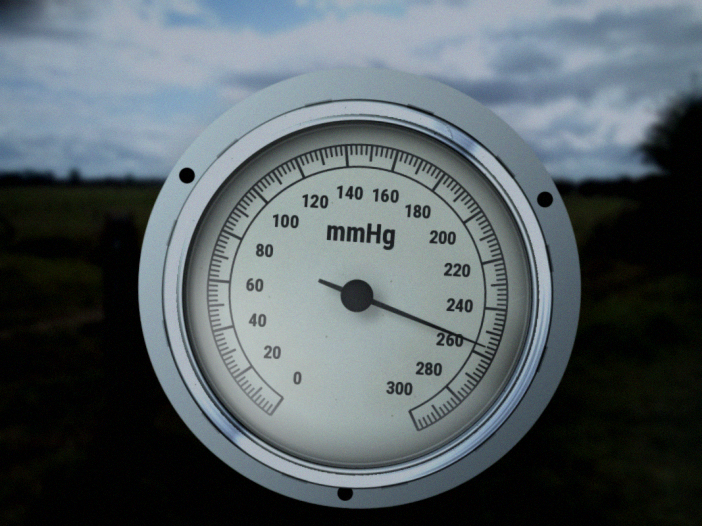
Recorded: value=256 unit=mmHg
